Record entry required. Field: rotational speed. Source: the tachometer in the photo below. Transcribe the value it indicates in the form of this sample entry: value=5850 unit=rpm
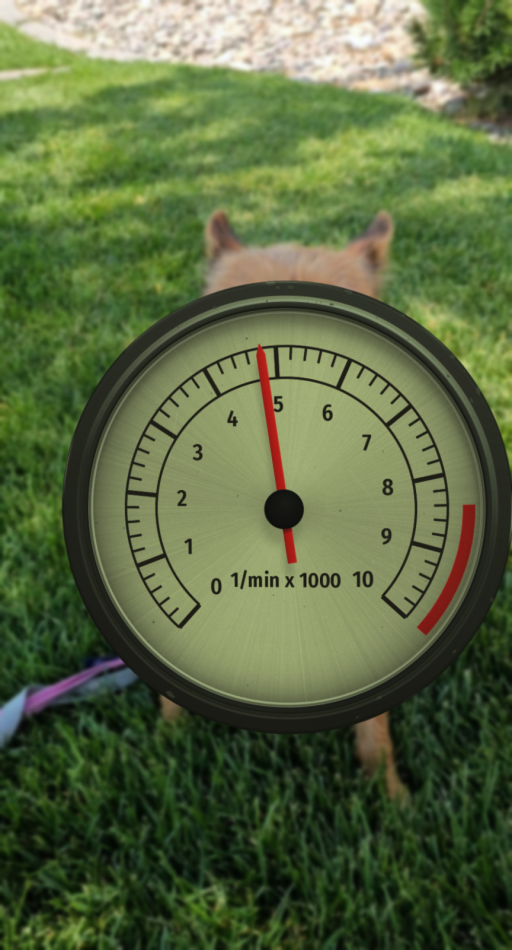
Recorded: value=4800 unit=rpm
